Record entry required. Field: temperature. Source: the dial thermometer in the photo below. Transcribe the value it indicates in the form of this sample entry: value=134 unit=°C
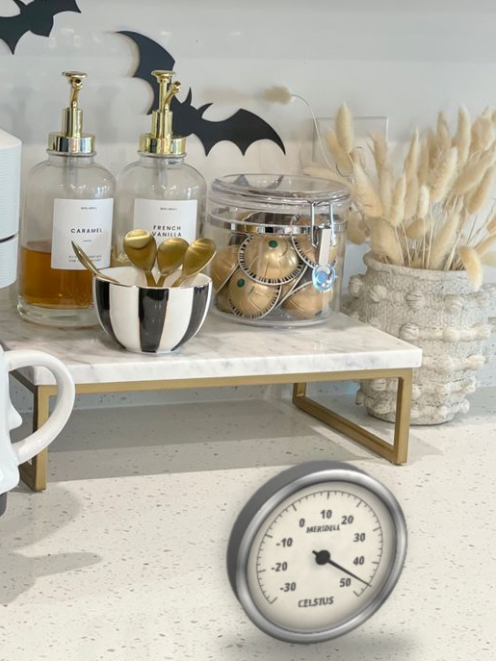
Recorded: value=46 unit=°C
